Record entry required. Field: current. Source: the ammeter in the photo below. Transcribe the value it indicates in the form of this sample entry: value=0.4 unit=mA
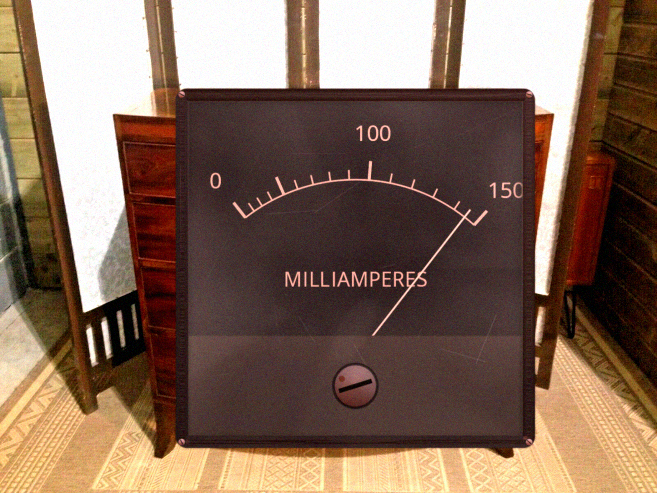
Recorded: value=145 unit=mA
